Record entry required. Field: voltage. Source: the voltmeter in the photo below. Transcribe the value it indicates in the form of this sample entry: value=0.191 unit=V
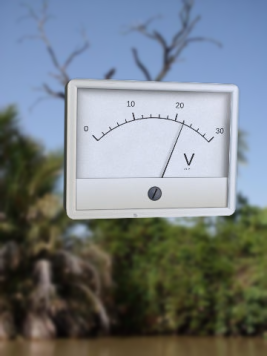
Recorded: value=22 unit=V
